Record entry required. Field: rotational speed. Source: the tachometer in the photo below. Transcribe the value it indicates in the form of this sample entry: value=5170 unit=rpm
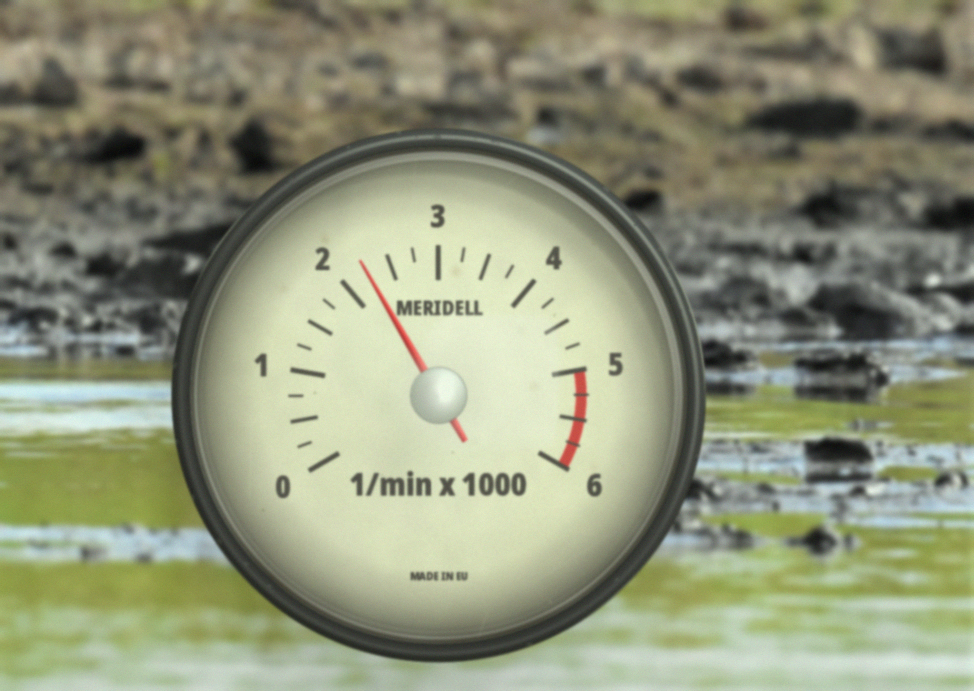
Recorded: value=2250 unit=rpm
